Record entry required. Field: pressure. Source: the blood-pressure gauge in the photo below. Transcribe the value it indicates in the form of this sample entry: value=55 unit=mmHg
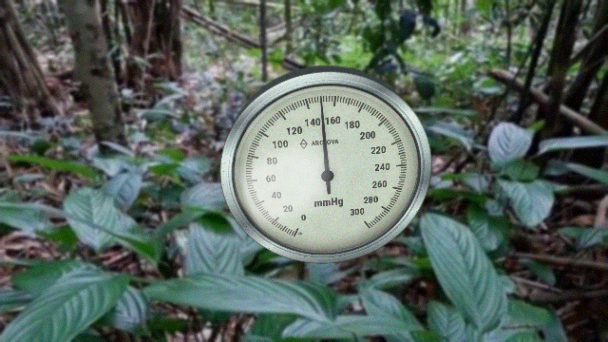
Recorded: value=150 unit=mmHg
